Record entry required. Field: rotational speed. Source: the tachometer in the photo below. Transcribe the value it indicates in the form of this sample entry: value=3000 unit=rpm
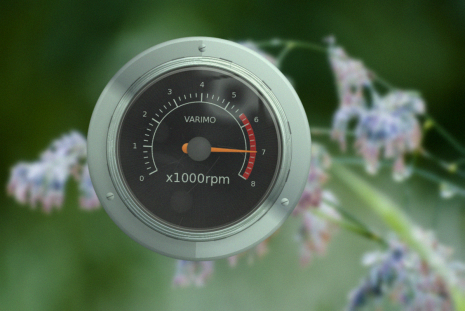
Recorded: value=7000 unit=rpm
